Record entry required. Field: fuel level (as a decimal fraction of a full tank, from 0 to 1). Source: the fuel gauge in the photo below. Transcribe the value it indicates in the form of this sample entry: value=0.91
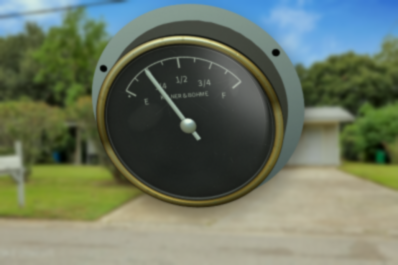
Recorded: value=0.25
